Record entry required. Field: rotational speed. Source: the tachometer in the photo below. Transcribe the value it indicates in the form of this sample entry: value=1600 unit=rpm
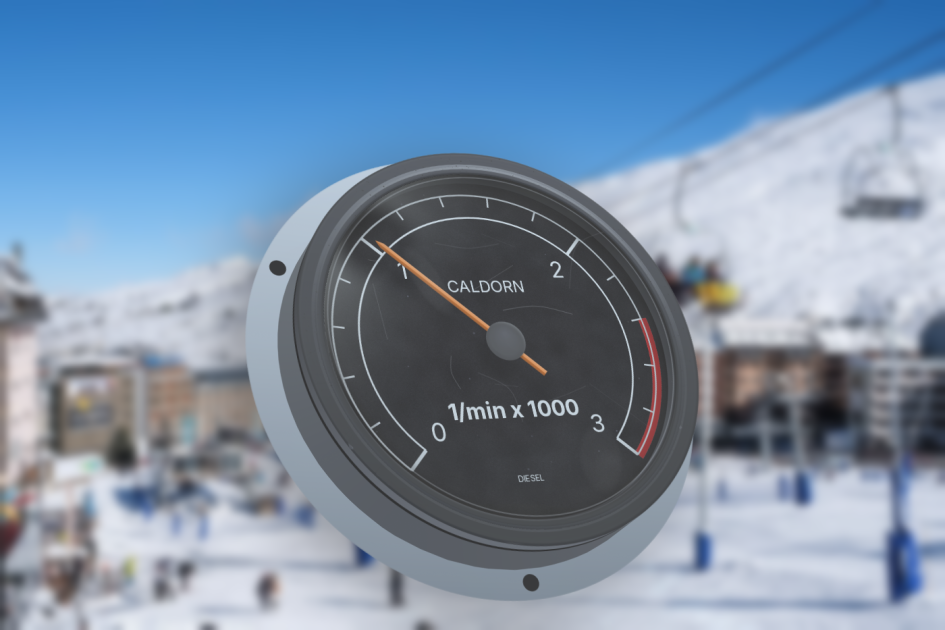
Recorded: value=1000 unit=rpm
